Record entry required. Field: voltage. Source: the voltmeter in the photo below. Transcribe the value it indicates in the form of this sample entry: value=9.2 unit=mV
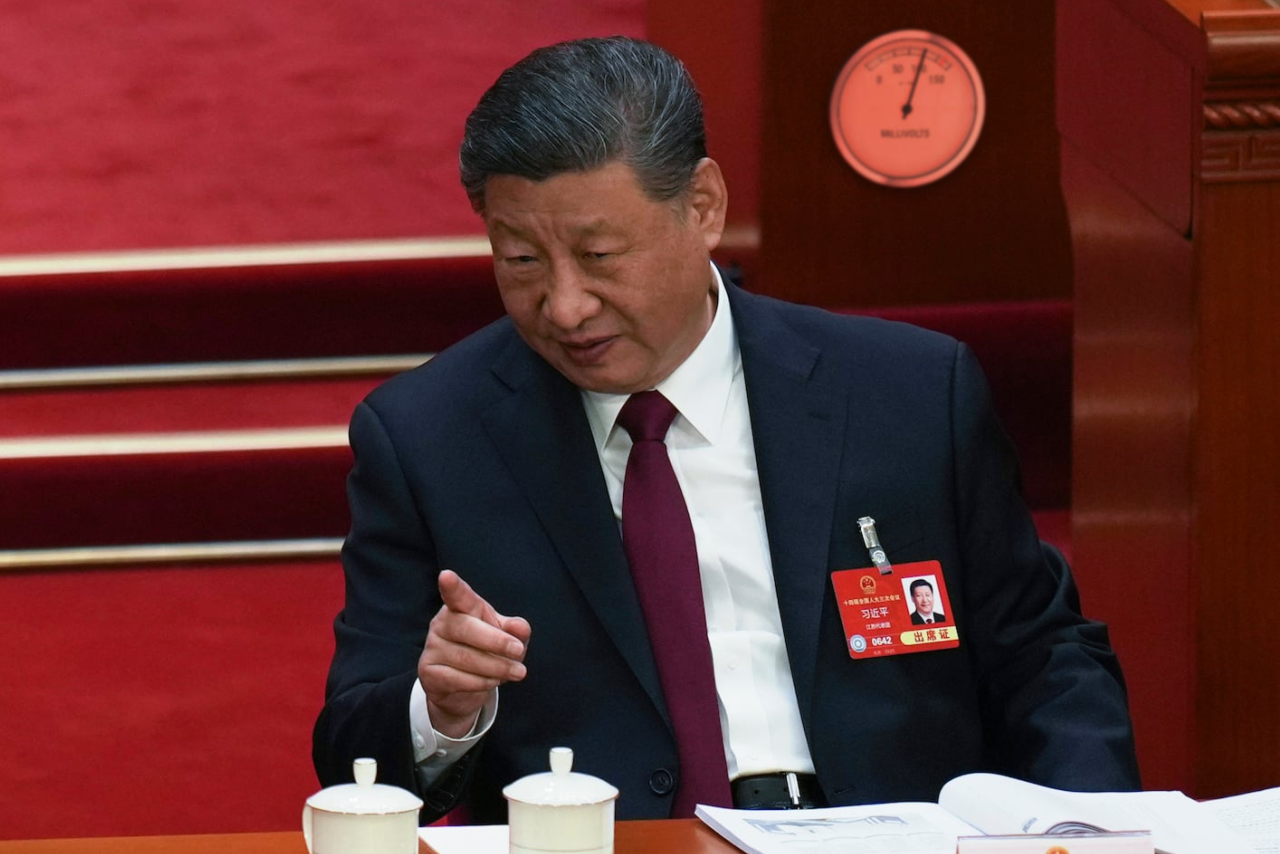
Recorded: value=100 unit=mV
